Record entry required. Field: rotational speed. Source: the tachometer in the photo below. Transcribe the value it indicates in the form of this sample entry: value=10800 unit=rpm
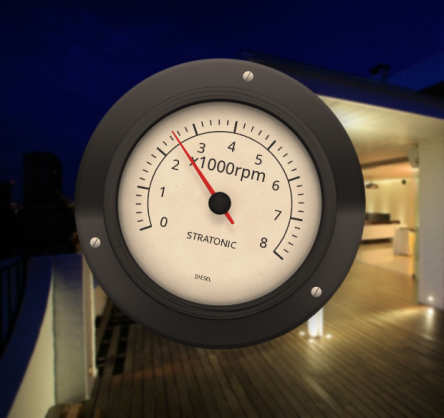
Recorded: value=2500 unit=rpm
